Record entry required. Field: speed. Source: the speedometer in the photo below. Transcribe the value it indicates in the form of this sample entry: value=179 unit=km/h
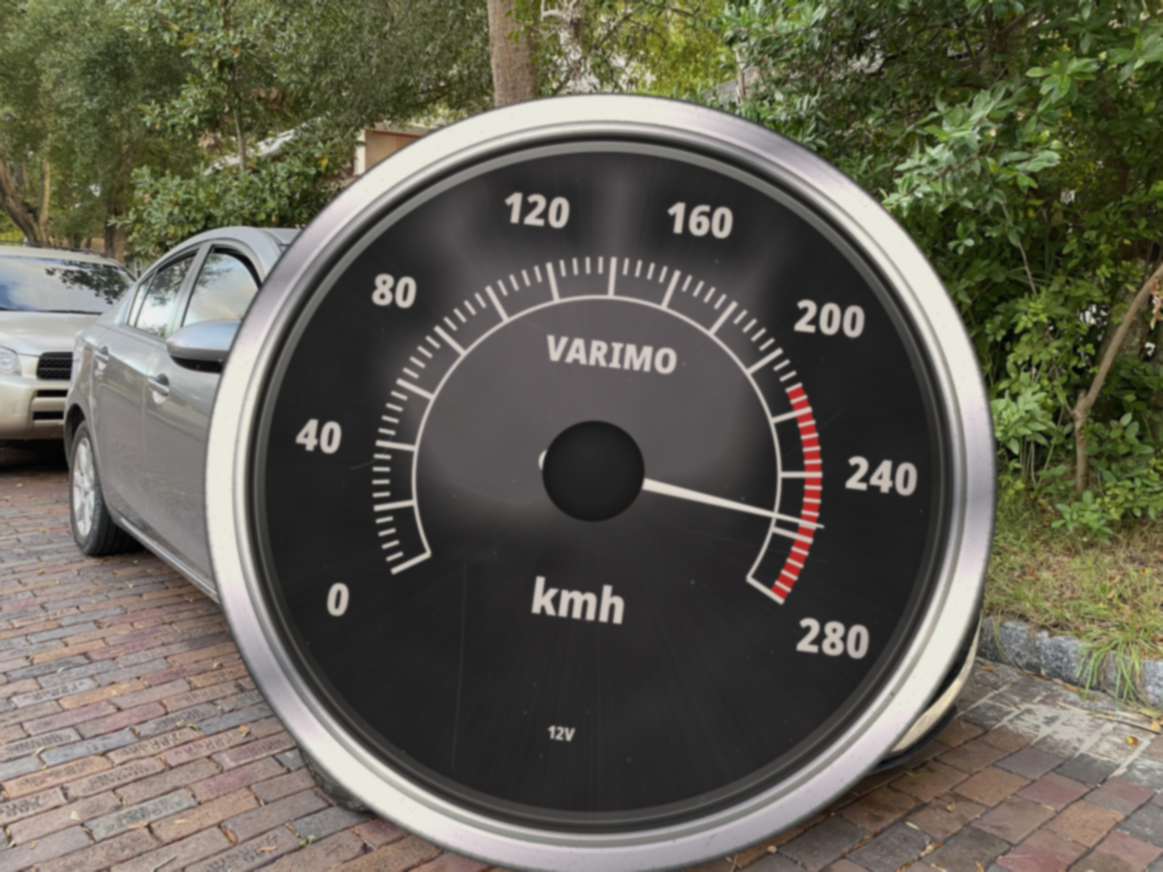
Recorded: value=256 unit=km/h
